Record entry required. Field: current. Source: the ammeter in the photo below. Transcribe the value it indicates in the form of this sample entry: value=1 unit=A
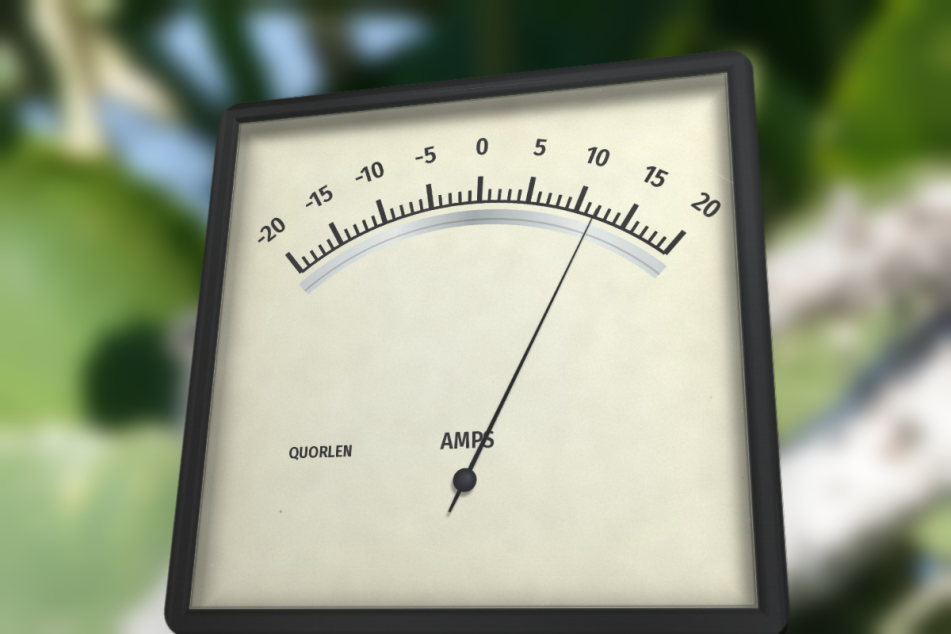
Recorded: value=12 unit=A
